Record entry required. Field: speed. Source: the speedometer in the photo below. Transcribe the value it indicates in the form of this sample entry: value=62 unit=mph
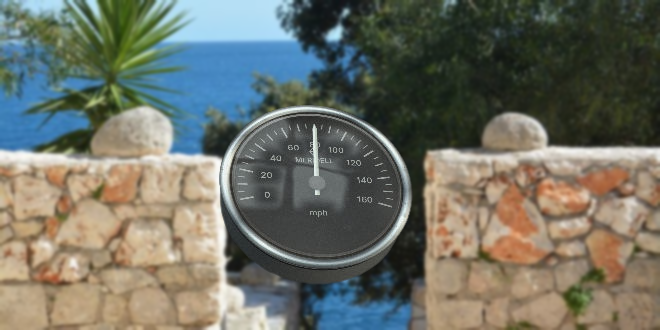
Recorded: value=80 unit=mph
